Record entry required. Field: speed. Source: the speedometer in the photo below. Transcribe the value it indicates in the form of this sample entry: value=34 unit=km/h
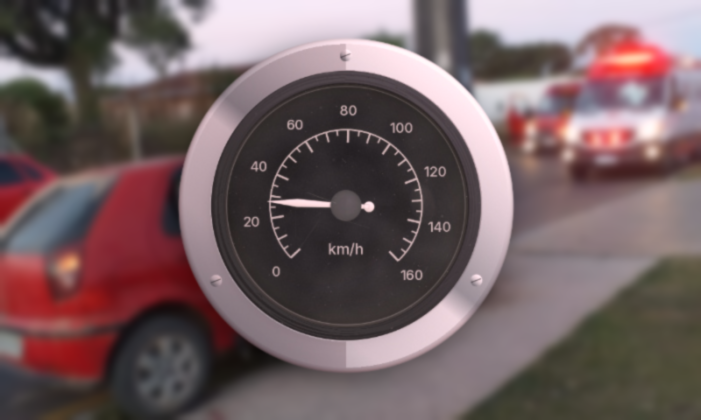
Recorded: value=27.5 unit=km/h
